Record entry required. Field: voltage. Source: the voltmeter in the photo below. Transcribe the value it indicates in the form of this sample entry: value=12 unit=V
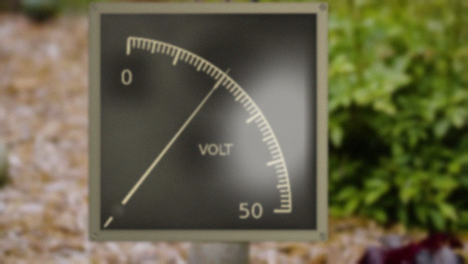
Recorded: value=20 unit=V
